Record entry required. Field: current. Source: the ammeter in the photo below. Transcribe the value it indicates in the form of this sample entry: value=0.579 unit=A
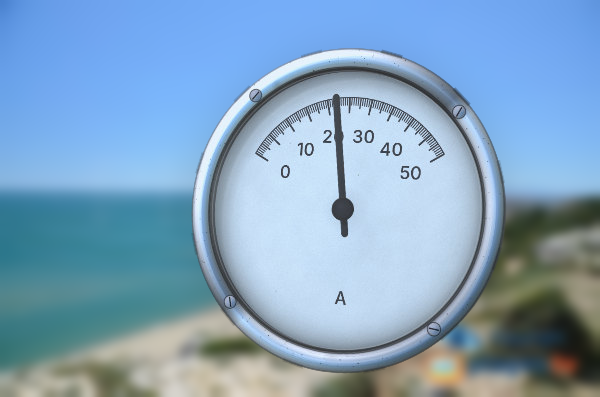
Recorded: value=22.5 unit=A
